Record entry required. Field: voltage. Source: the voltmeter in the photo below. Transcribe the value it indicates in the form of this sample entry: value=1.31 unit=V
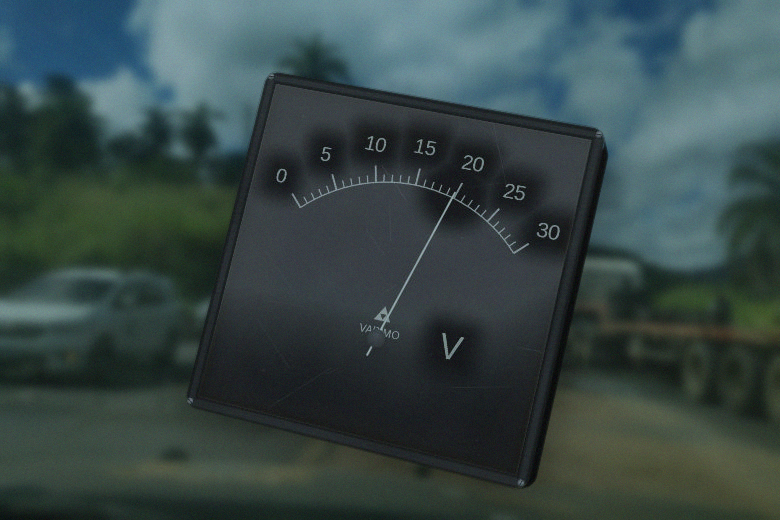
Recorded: value=20 unit=V
